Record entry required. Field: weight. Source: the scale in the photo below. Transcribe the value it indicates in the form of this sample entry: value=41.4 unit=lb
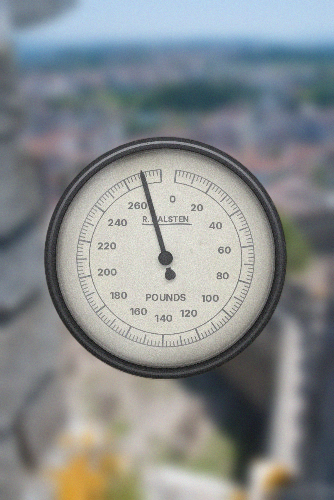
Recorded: value=270 unit=lb
